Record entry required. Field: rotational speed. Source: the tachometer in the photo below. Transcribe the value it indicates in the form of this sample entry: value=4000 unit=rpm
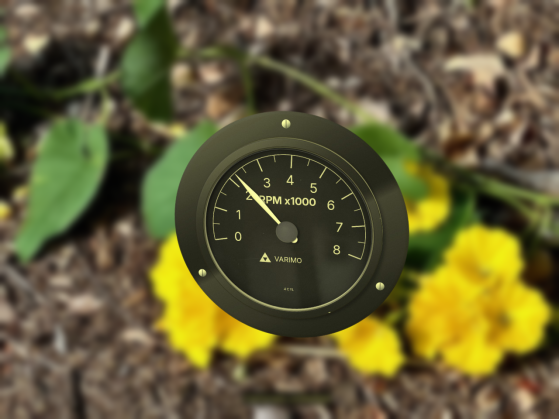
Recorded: value=2250 unit=rpm
